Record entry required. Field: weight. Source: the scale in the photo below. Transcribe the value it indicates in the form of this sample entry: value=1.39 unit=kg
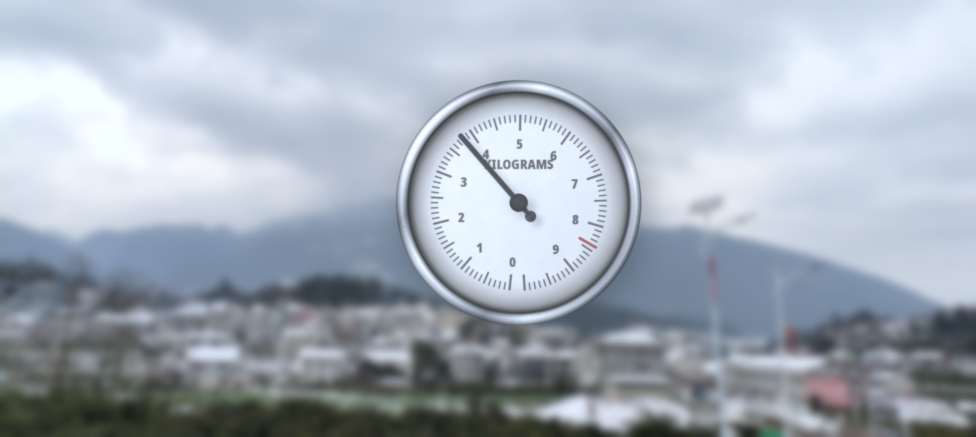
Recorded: value=3.8 unit=kg
